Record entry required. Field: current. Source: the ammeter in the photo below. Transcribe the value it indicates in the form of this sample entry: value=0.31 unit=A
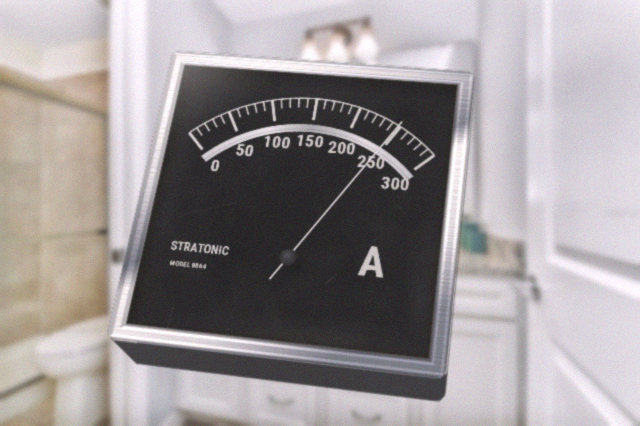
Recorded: value=250 unit=A
